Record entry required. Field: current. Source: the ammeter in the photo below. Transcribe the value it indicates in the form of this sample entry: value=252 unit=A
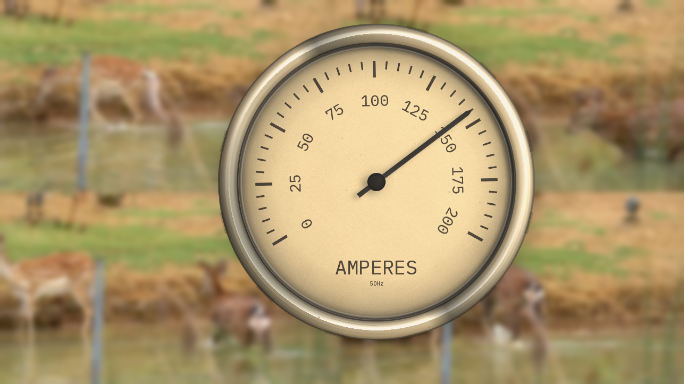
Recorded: value=145 unit=A
